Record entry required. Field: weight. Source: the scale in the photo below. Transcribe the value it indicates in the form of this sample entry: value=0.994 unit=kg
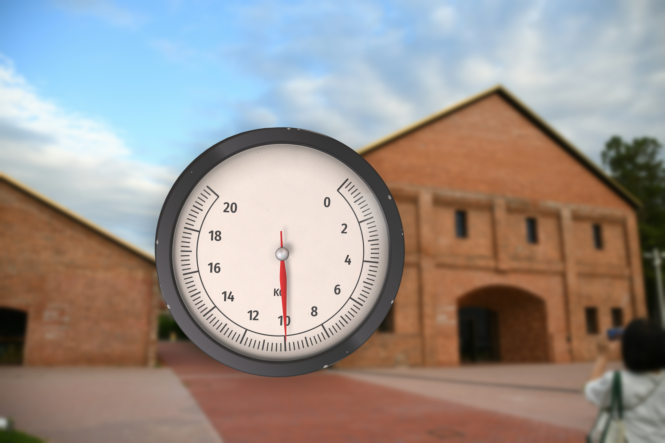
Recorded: value=10 unit=kg
